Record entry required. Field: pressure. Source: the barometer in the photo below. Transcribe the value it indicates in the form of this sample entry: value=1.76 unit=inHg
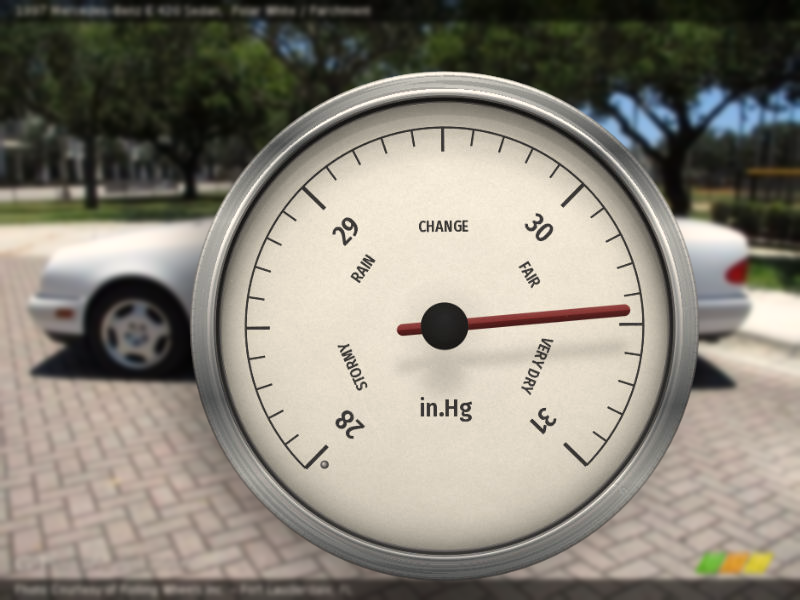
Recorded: value=30.45 unit=inHg
